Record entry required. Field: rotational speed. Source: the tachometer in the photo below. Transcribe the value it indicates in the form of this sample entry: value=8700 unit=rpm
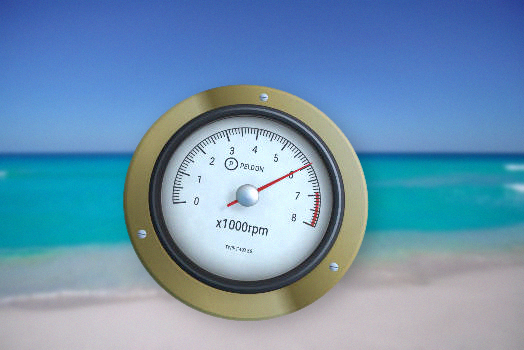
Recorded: value=6000 unit=rpm
